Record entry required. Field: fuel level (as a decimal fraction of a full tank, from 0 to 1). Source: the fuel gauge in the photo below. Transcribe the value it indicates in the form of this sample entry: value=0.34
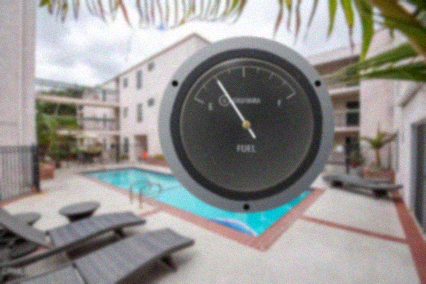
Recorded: value=0.25
